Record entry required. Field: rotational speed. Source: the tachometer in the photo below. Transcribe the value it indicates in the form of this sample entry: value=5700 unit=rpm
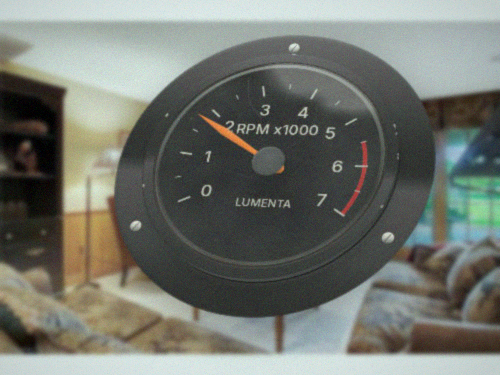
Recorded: value=1750 unit=rpm
